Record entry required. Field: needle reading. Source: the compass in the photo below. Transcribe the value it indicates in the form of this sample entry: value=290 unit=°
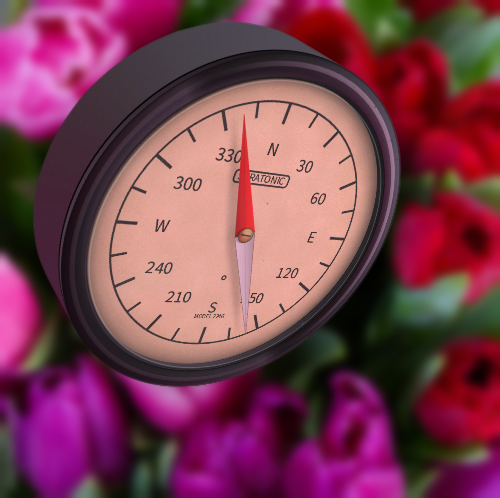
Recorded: value=337.5 unit=°
